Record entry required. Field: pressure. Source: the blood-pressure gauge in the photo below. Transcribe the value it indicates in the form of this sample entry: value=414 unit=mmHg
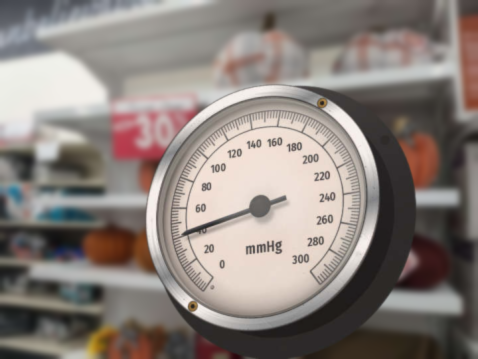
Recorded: value=40 unit=mmHg
